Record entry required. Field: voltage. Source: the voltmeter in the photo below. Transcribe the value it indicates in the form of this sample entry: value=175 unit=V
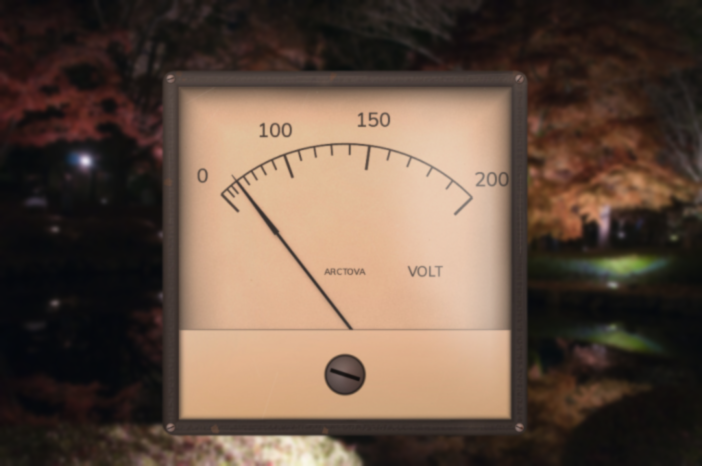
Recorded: value=50 unit=V
